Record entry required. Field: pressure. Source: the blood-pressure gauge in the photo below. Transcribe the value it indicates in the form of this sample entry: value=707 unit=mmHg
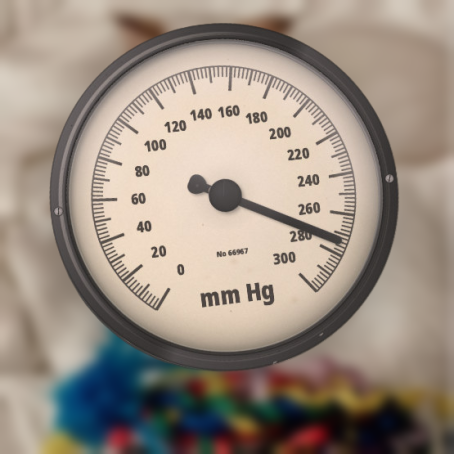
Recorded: value=274 unit=mmHg
